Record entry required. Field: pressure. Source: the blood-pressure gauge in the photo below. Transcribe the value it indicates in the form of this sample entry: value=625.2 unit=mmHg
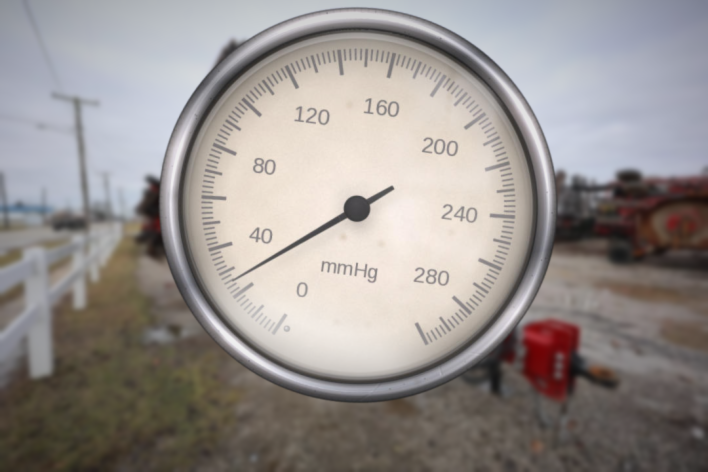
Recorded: value=26 unit=mmHg
